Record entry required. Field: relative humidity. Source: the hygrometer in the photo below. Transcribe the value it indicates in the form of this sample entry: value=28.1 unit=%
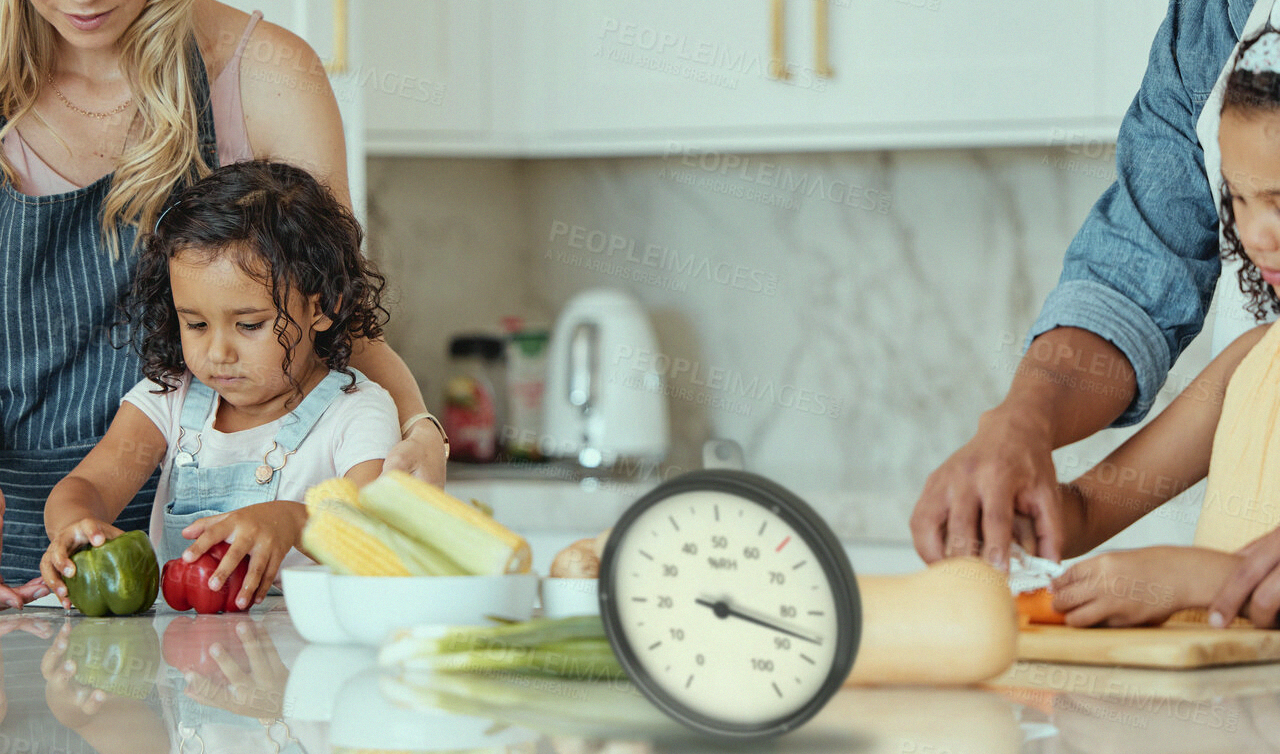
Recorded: value=85 unit=%
